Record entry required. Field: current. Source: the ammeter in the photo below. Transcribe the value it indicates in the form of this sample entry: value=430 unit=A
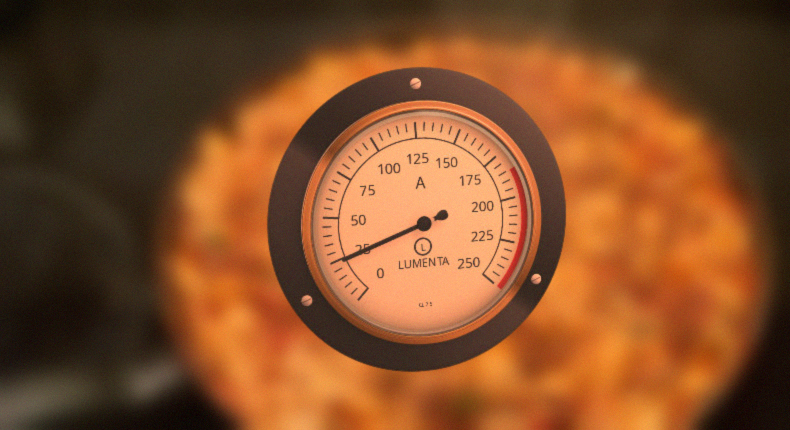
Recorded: value=25 unit=A
